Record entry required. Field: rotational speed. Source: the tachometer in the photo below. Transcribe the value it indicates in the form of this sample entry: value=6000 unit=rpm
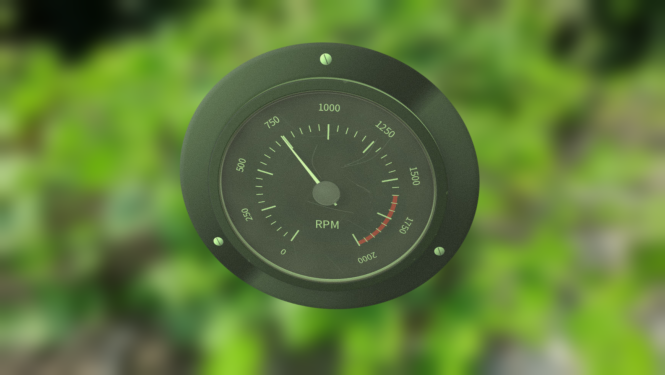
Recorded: value=750 unit=rpm
